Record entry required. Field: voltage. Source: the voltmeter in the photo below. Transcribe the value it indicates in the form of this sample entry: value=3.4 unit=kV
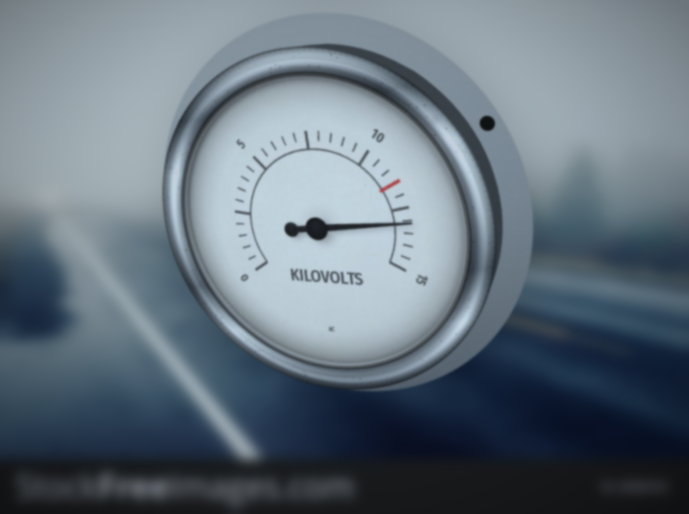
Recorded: value=13 unit=kV
